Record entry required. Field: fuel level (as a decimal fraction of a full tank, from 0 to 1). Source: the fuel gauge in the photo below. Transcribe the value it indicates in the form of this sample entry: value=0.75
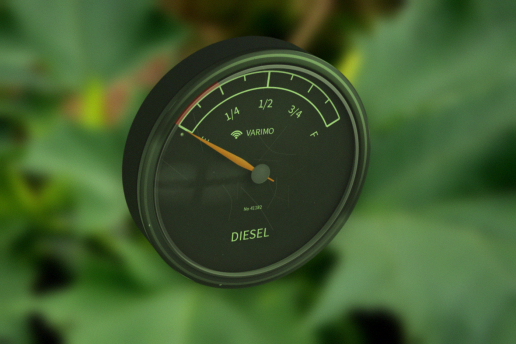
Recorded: value=0
